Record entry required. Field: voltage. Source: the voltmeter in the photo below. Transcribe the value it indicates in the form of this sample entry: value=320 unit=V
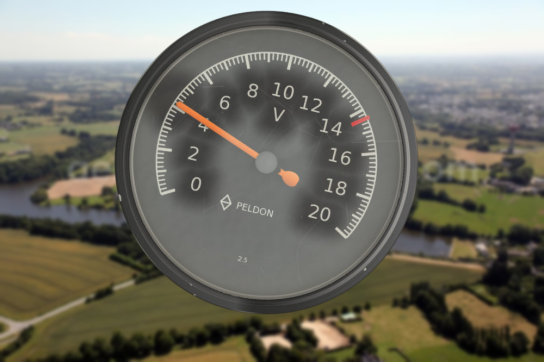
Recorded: value=4.2 unit=V
